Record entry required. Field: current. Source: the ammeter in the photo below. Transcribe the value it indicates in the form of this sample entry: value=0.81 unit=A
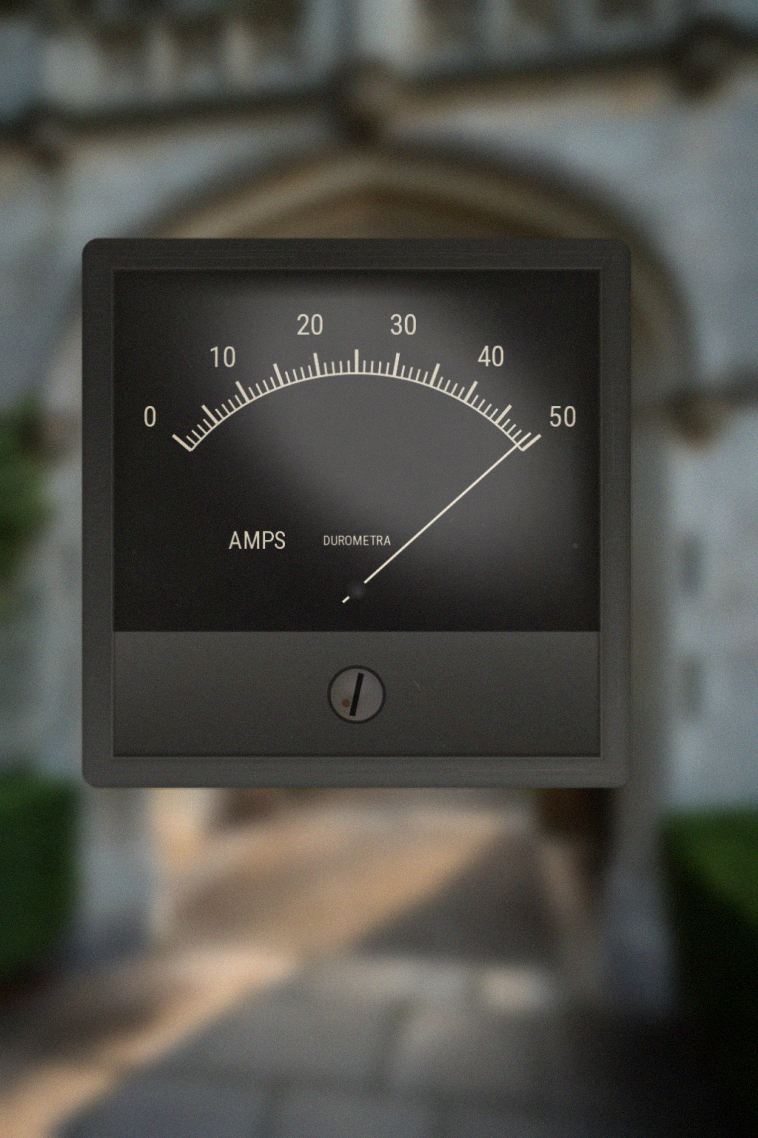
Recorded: value=49 unit=A
